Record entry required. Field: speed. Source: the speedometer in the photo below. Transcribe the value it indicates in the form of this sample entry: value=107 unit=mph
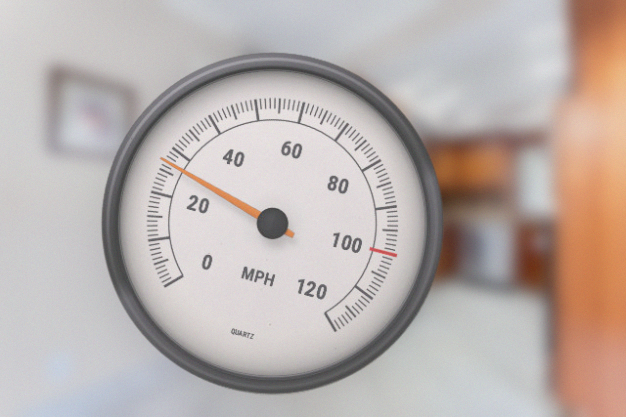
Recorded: value=27 unit=mph
